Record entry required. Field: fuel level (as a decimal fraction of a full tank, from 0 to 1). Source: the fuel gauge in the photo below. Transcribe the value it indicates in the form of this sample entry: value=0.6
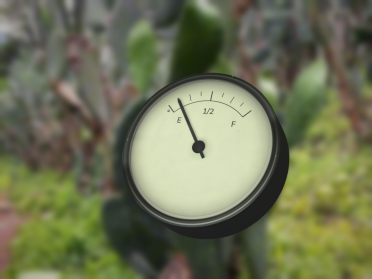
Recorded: value=0.125
